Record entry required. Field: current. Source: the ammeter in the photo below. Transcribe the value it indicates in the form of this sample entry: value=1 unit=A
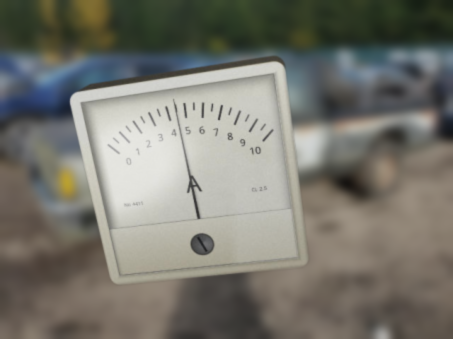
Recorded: value=4.5 unit=A
